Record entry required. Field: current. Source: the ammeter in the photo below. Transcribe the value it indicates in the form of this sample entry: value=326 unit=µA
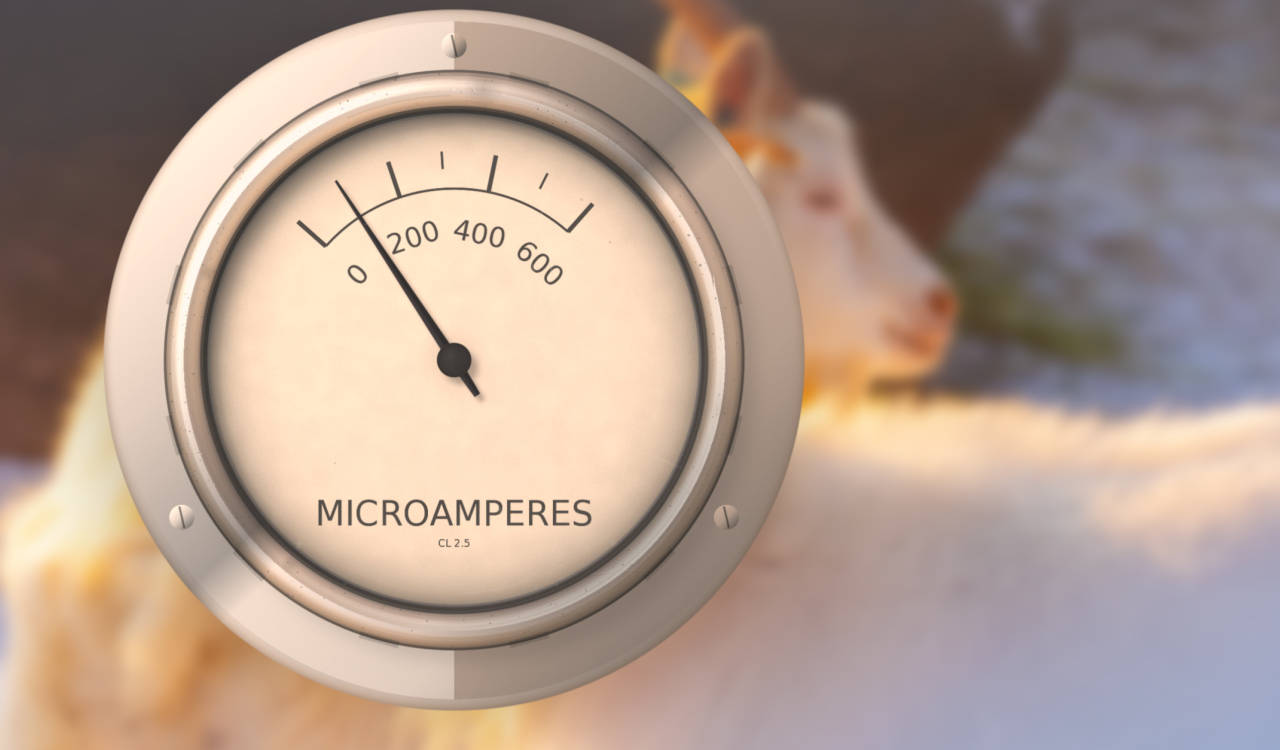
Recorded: value=100 unit=µA
